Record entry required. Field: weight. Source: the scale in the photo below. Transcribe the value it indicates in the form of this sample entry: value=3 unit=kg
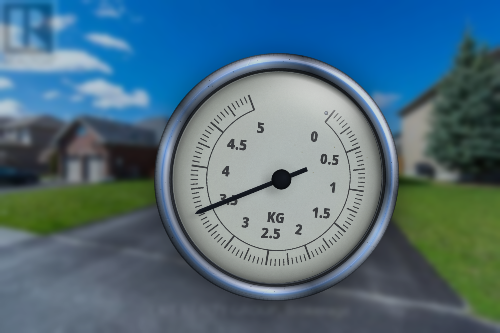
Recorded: value=3.5 unit=kg
